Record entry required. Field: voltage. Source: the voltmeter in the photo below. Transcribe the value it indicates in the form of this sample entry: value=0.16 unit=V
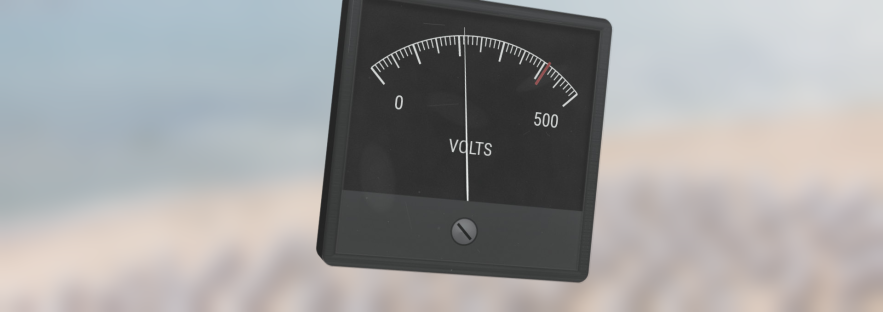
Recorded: value=210 unit=V
